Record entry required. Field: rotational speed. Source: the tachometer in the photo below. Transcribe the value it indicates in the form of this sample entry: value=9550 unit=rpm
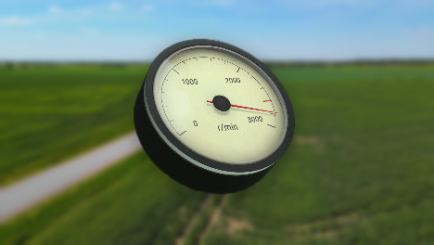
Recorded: value=2800 unit=rpm
